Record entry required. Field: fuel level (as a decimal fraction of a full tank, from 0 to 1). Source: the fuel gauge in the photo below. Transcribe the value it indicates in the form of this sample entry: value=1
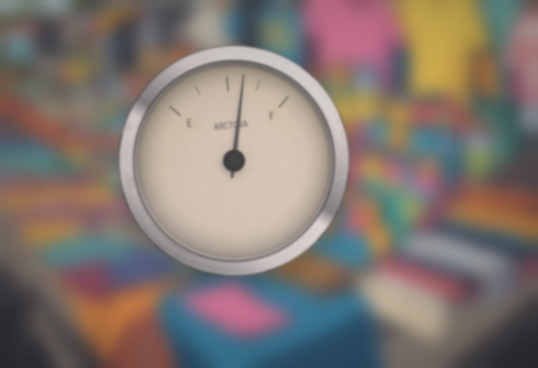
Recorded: value=0.625
